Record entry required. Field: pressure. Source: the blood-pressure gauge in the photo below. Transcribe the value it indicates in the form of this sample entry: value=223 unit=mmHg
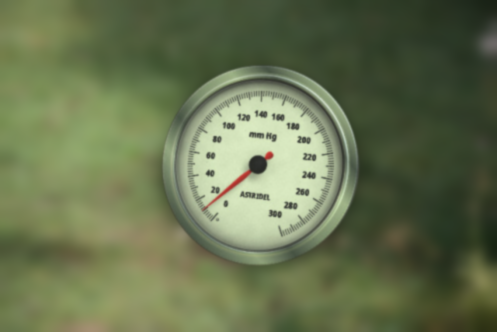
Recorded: value=10 unit=mmHg
